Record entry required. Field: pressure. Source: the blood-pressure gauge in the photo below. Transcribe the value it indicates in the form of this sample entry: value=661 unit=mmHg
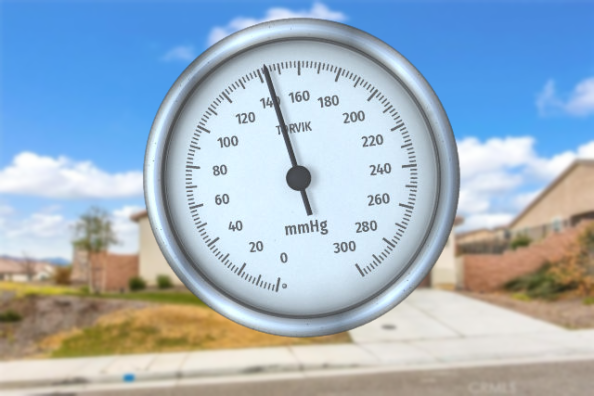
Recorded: value=144 unit=mmHg
